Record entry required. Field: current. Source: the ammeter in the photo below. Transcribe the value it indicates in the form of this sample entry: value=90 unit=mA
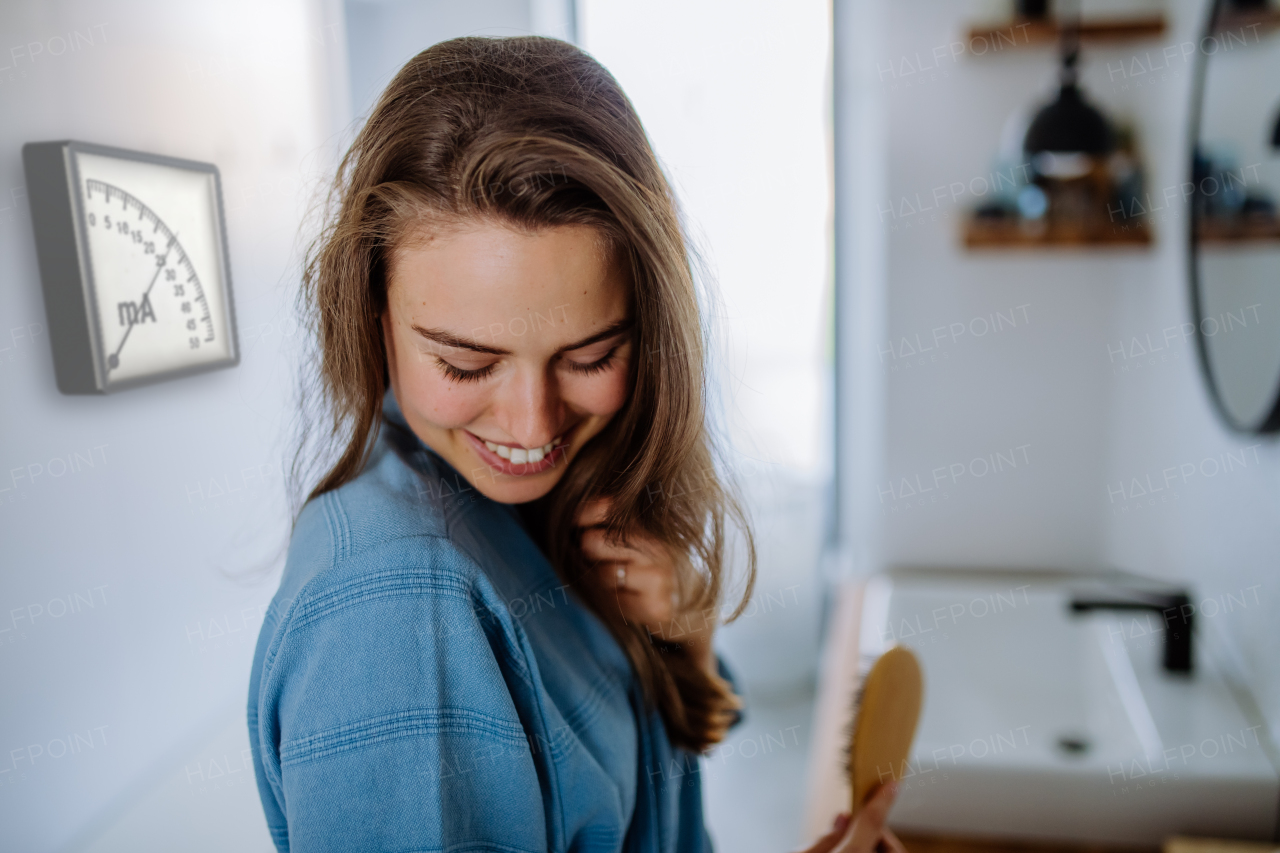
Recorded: value=25 unit=mA
